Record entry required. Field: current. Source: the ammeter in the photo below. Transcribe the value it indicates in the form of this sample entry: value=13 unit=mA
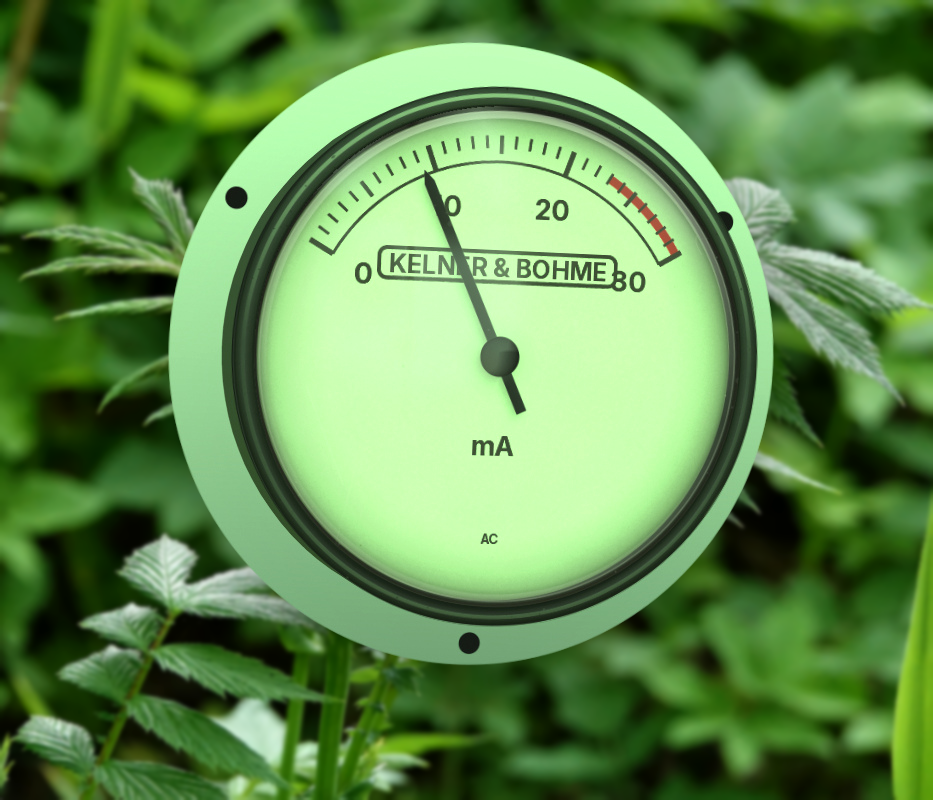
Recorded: value=9 unit=mA
